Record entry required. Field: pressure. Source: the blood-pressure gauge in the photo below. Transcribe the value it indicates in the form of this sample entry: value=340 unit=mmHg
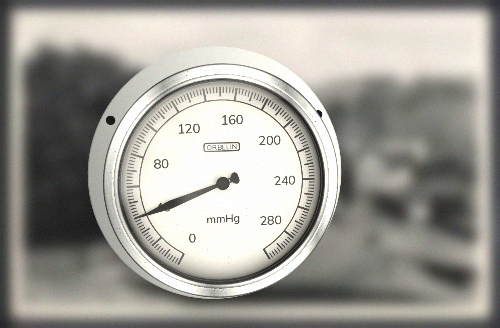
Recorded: value=40 unit=mmHg
